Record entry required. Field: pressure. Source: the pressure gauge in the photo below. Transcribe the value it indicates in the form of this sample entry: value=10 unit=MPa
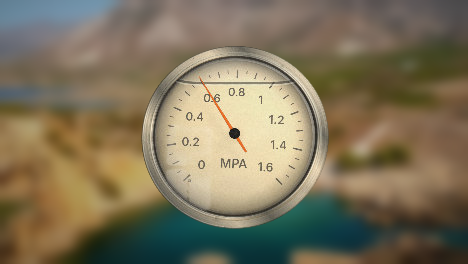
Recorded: value=0.6 unit=MPa
